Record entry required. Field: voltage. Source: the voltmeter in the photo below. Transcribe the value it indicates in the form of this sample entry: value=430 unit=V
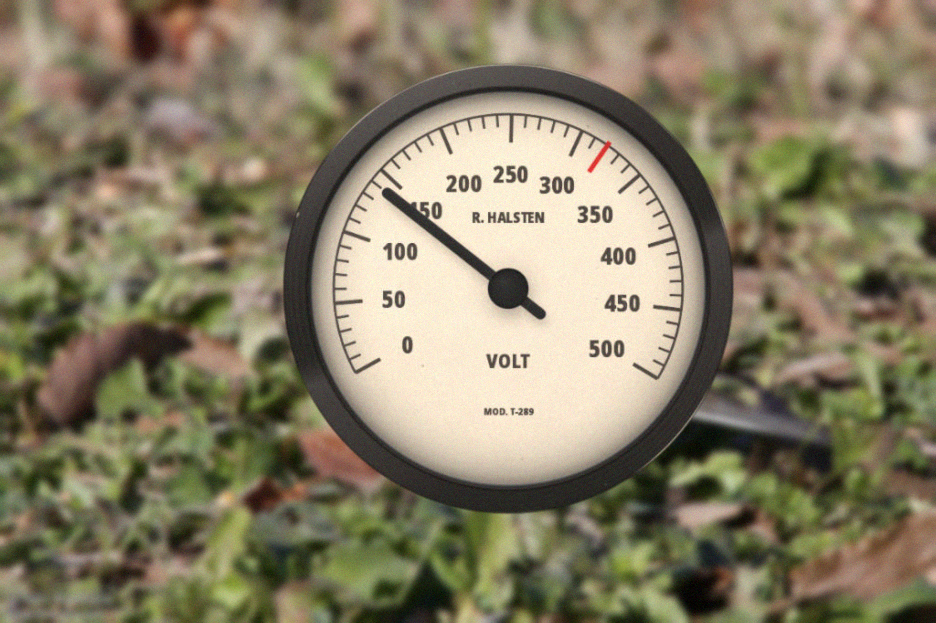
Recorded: value=140 unit=V
